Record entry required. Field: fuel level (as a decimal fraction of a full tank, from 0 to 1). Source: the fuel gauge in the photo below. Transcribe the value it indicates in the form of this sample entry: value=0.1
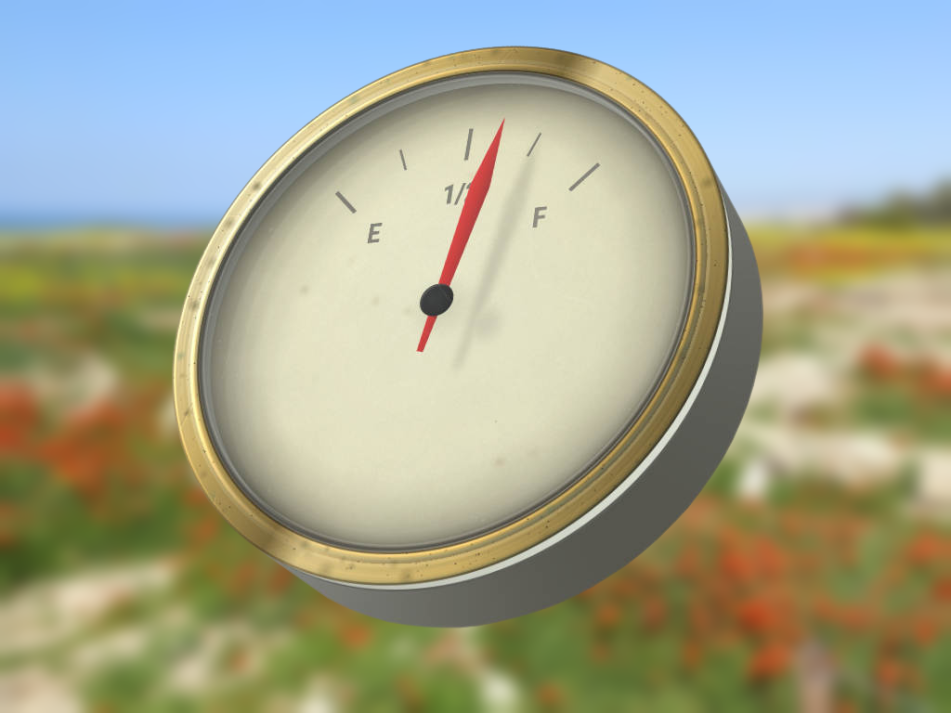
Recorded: value=0.625
